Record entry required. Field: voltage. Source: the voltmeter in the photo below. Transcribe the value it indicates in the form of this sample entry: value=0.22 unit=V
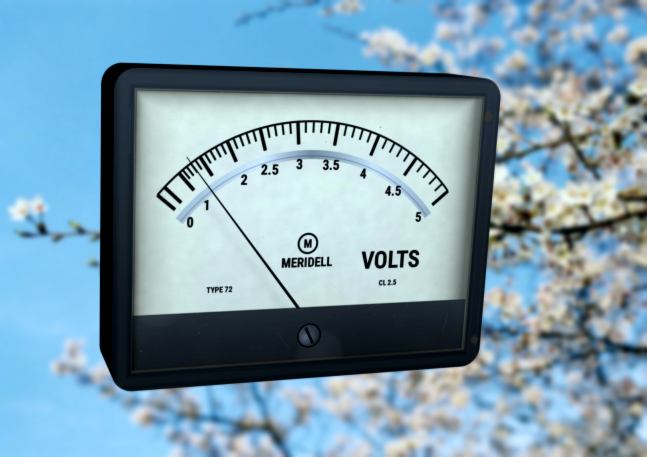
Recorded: value=1.3 unit=V
